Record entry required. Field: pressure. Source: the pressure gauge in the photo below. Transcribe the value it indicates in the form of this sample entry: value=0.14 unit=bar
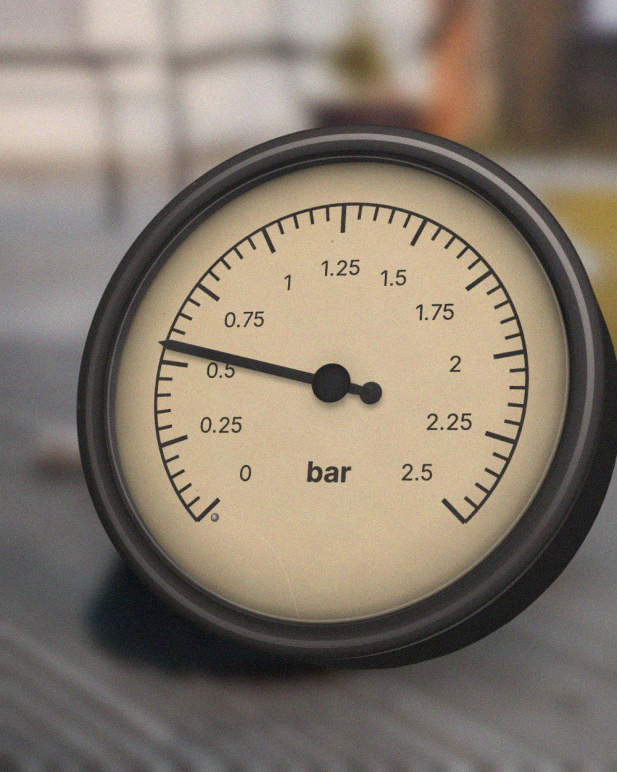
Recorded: value=0.55 unit=bar
